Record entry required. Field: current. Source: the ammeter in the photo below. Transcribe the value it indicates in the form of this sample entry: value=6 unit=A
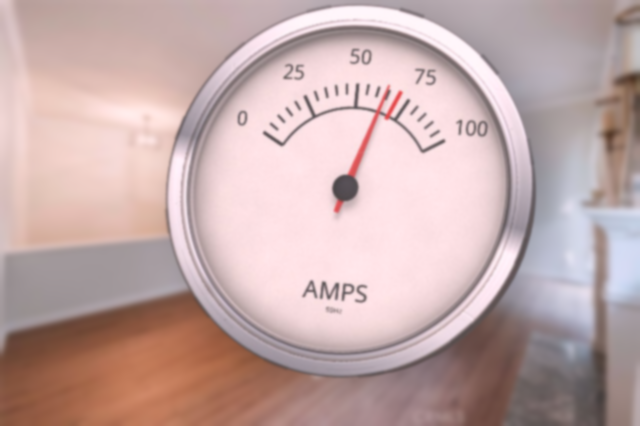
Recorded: value=65 unit=A
